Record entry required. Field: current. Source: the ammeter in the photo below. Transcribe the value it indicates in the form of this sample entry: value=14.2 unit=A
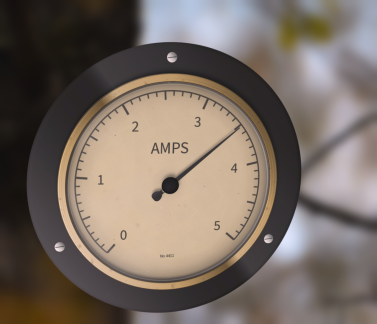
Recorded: value=3.5 unit=A
